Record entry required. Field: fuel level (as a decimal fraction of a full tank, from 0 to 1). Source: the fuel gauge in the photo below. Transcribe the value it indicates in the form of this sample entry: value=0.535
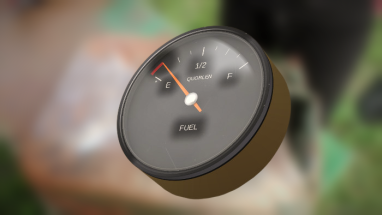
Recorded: value=0.125
